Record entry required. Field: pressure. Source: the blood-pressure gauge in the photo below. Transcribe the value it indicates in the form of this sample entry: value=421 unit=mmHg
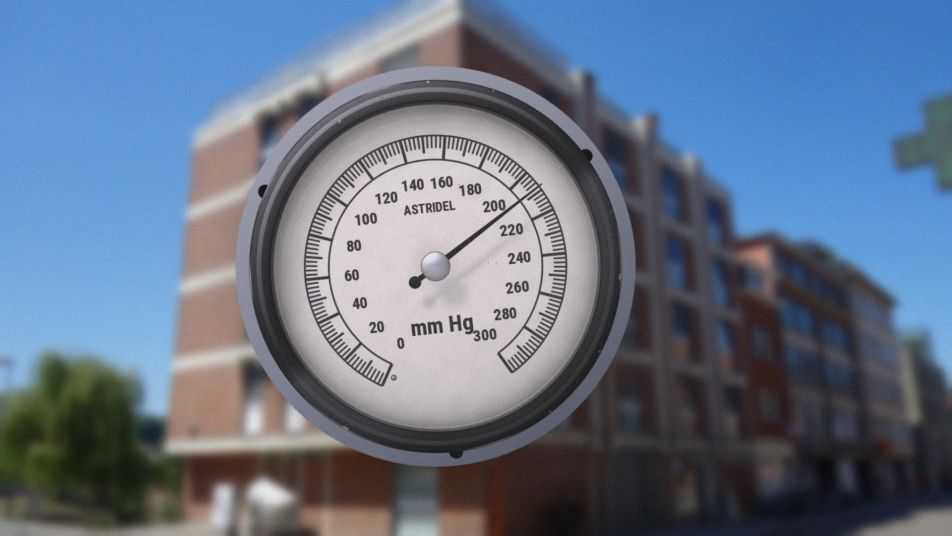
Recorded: value=208 unit=mmHg
